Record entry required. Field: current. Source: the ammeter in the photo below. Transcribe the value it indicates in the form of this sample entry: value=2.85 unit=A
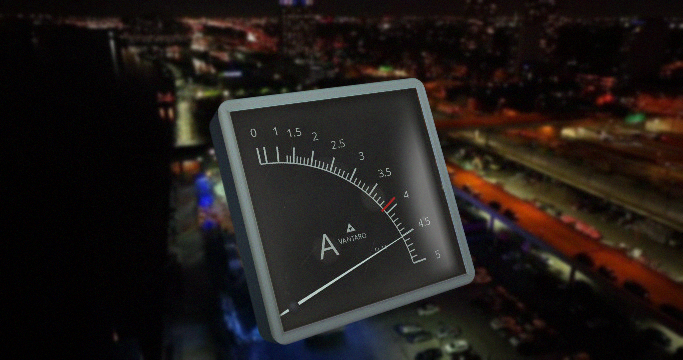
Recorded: value=4.5 unit=A
